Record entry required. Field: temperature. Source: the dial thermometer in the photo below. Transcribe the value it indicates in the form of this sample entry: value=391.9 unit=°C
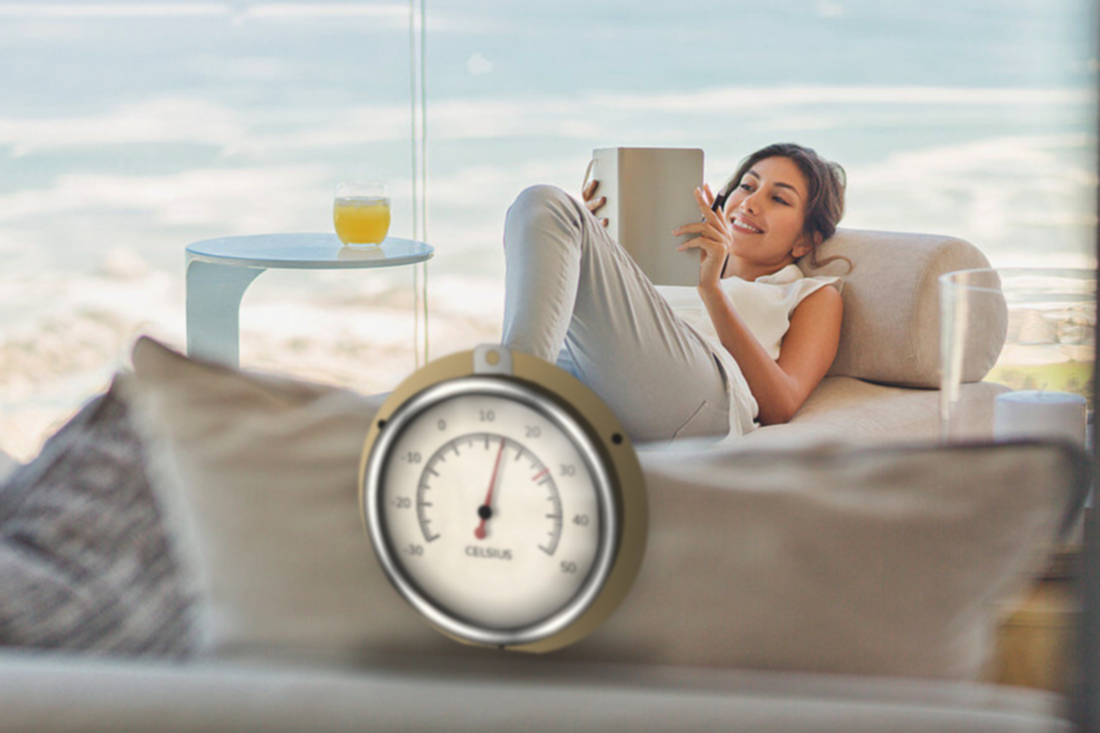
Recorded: value=15 unit=°C
